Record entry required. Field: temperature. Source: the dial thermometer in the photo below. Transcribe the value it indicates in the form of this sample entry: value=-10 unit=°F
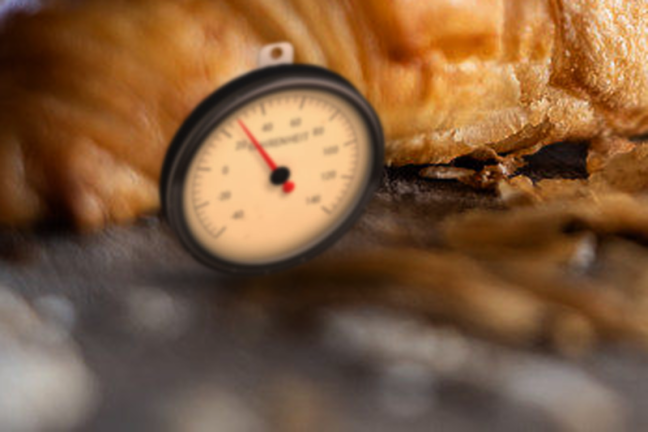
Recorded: value=28 unit=°F
